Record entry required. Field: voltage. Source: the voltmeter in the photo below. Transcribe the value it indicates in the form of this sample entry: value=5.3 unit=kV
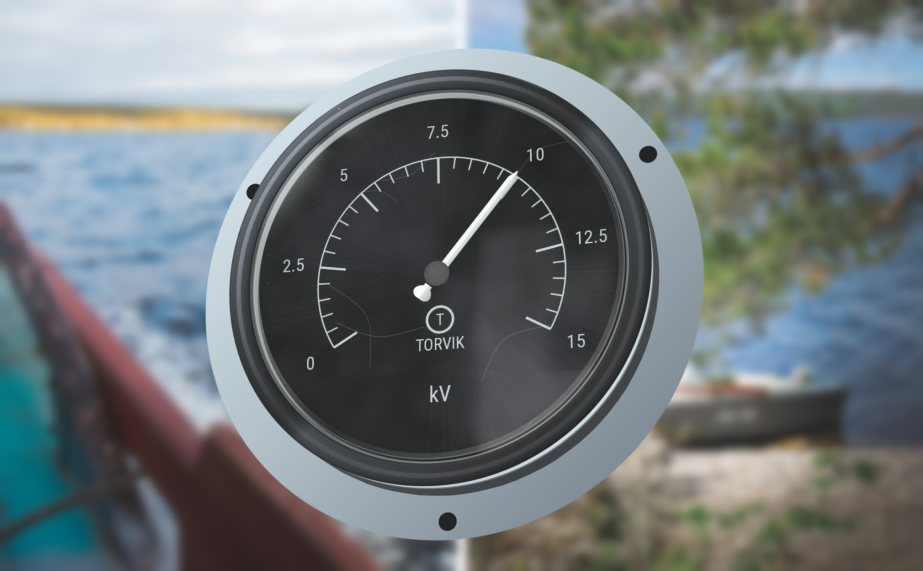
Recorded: value=10 unit=kV
